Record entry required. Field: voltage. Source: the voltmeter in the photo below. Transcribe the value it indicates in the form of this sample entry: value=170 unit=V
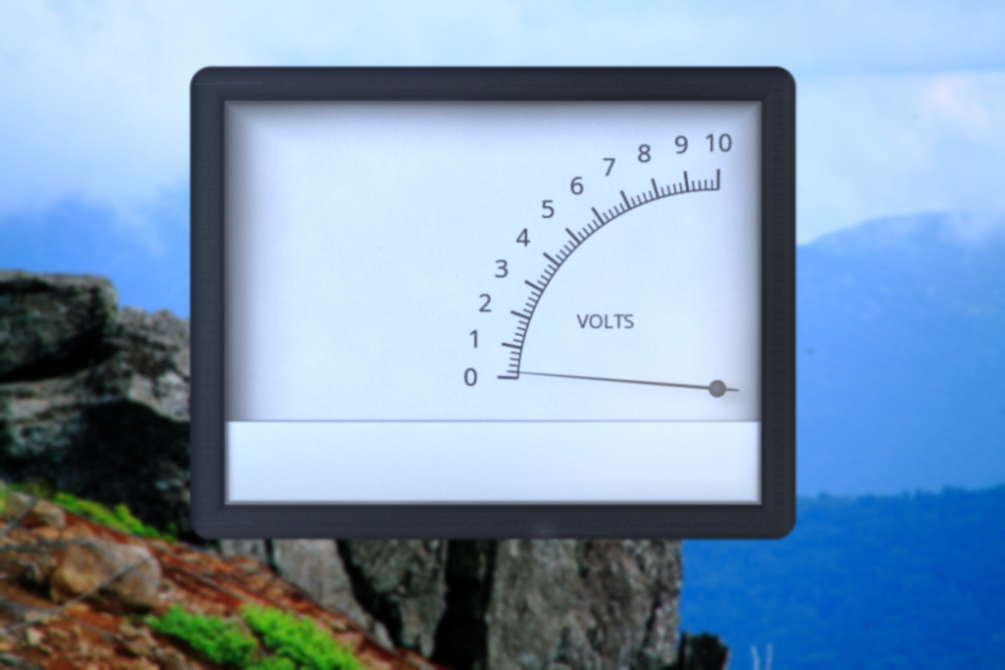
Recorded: value=0.2 unit=V
